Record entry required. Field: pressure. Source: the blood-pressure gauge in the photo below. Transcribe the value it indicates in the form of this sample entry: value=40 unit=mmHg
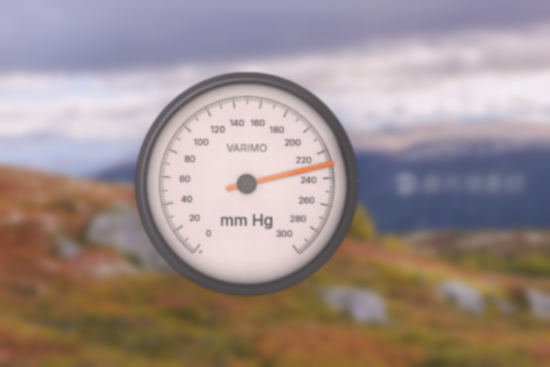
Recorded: value=230 unit=mmHg
